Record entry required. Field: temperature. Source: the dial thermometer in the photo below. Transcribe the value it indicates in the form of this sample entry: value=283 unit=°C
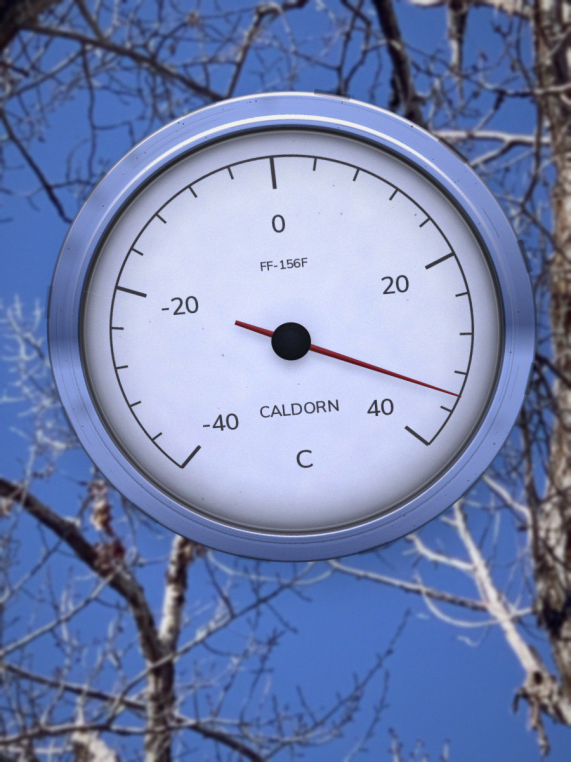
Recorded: value=34 unit=°C
